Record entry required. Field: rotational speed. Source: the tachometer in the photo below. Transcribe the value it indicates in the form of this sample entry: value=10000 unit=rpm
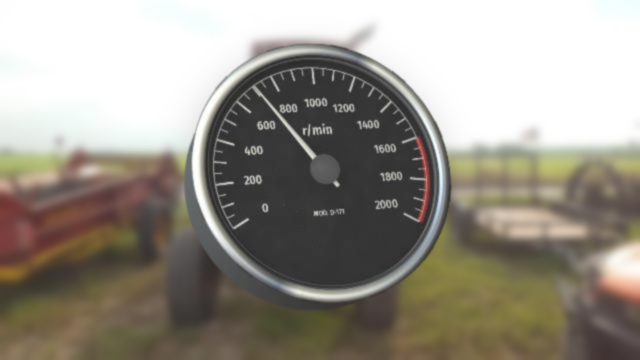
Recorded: value=700 unit=rpm
